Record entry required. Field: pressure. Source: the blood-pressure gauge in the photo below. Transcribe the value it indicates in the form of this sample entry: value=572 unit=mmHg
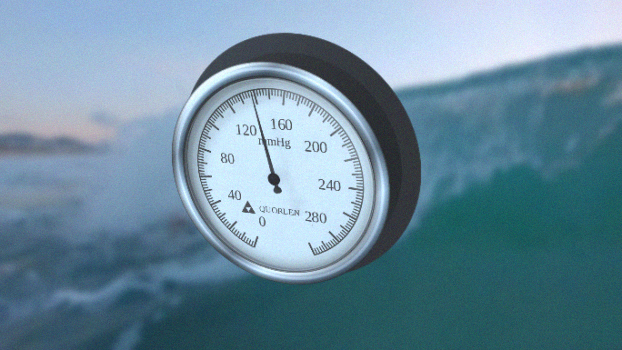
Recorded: value=140 unit=mmHg
